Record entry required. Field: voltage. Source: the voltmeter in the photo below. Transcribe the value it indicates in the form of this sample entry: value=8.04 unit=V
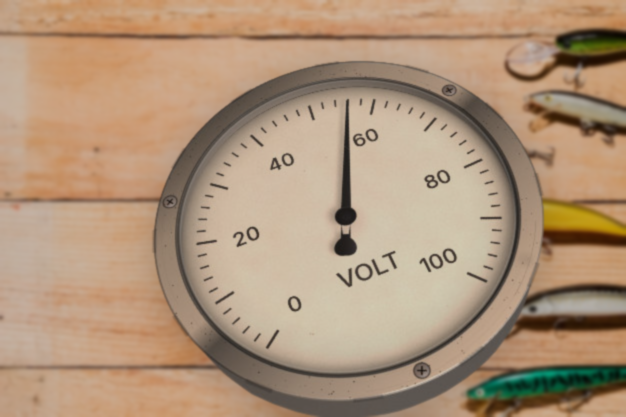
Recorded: value=56 unit=V
